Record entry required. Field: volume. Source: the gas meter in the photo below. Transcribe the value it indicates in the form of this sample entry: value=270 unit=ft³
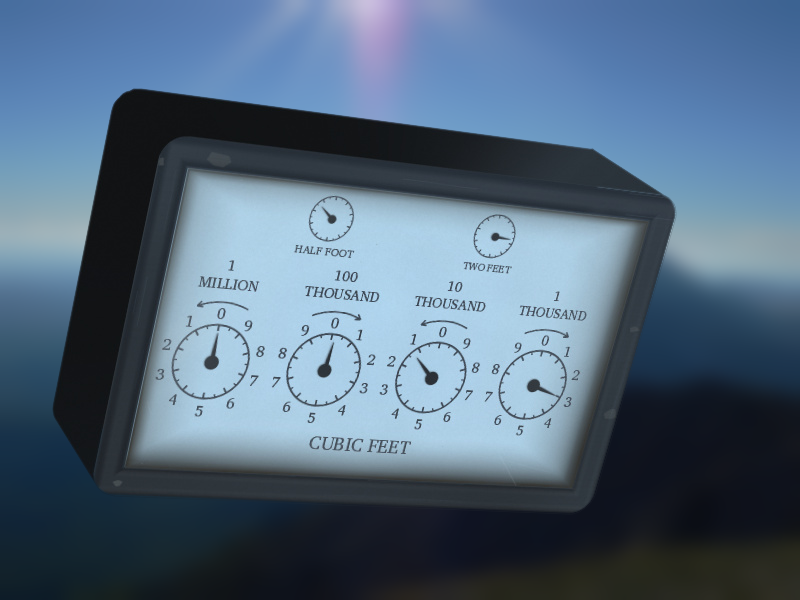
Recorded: value=1300 unit=ft³
